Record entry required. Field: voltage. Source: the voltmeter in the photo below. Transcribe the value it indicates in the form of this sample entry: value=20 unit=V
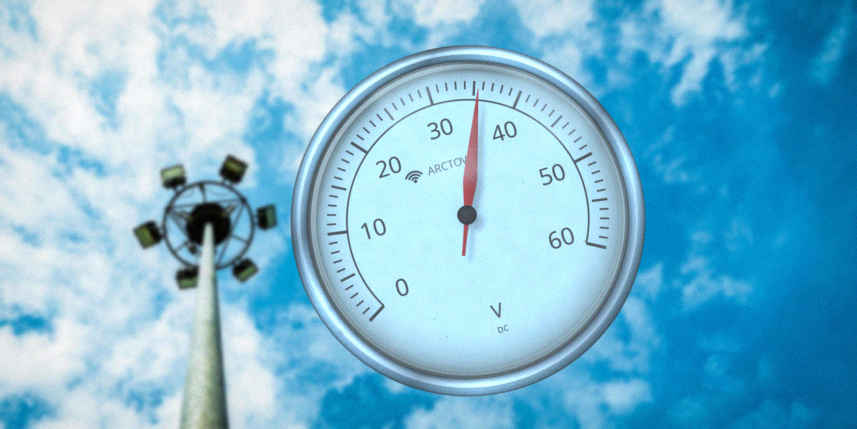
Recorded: value=35.5 unit=V
